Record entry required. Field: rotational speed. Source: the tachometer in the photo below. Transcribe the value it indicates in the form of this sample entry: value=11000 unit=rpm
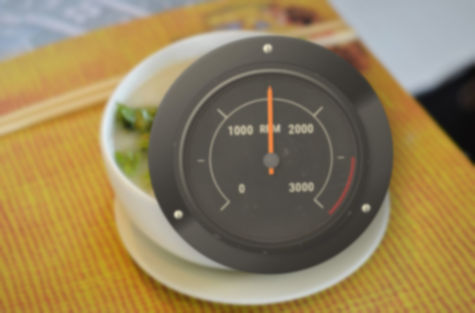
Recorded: value=1500 unit=rpm
